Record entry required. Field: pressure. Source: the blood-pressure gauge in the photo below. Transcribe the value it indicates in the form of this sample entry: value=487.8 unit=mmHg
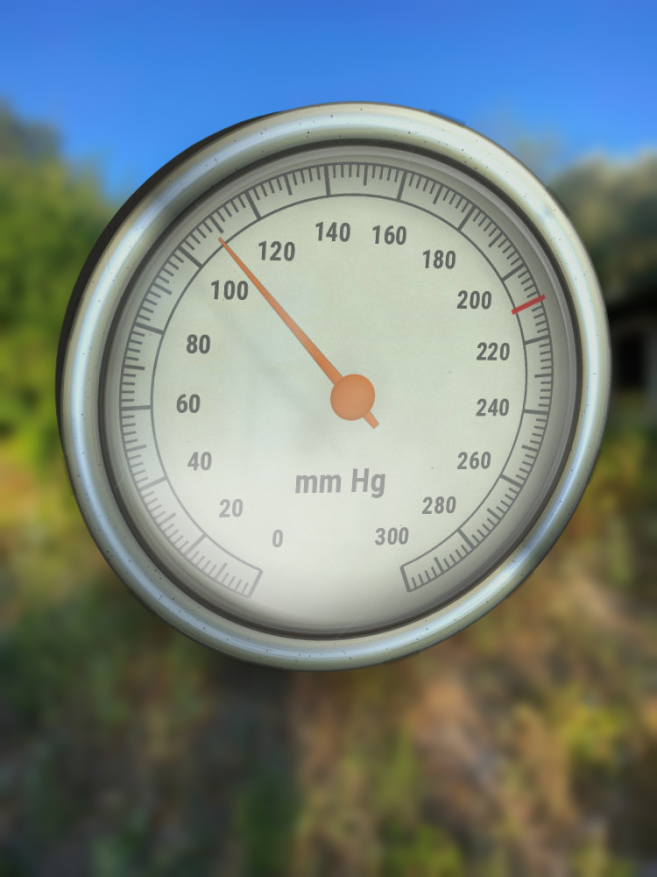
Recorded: value=108 unit=mmHg
